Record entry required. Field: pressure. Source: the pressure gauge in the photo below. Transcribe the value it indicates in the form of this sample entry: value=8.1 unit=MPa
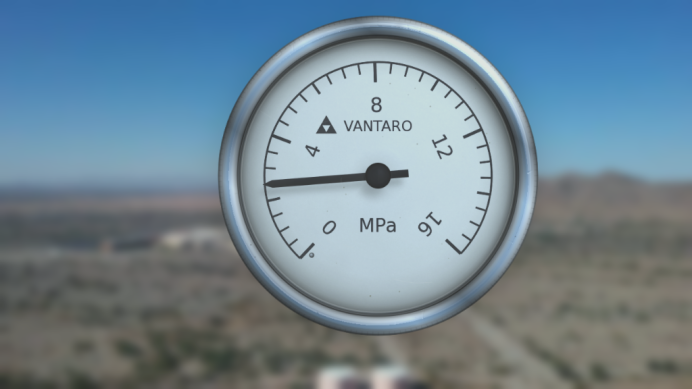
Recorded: value=2.5 unit=MPa
